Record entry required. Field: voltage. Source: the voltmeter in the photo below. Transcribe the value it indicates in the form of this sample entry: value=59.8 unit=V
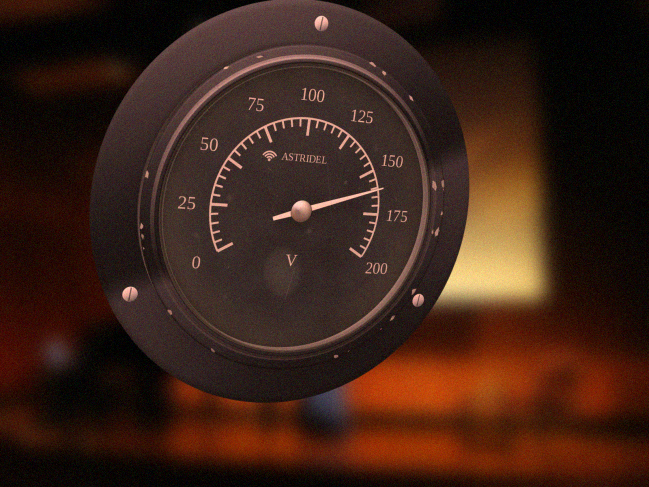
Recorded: value=160 unit=V
